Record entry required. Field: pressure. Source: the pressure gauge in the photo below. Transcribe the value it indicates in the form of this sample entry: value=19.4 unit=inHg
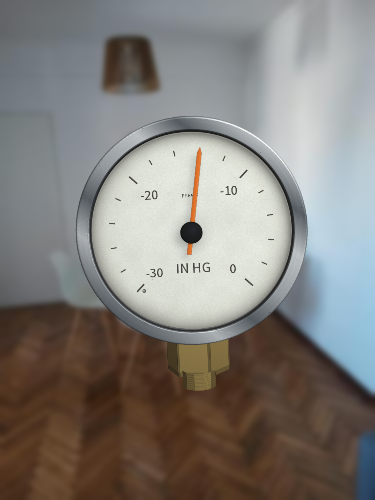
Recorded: value=-14 unit=inHg
